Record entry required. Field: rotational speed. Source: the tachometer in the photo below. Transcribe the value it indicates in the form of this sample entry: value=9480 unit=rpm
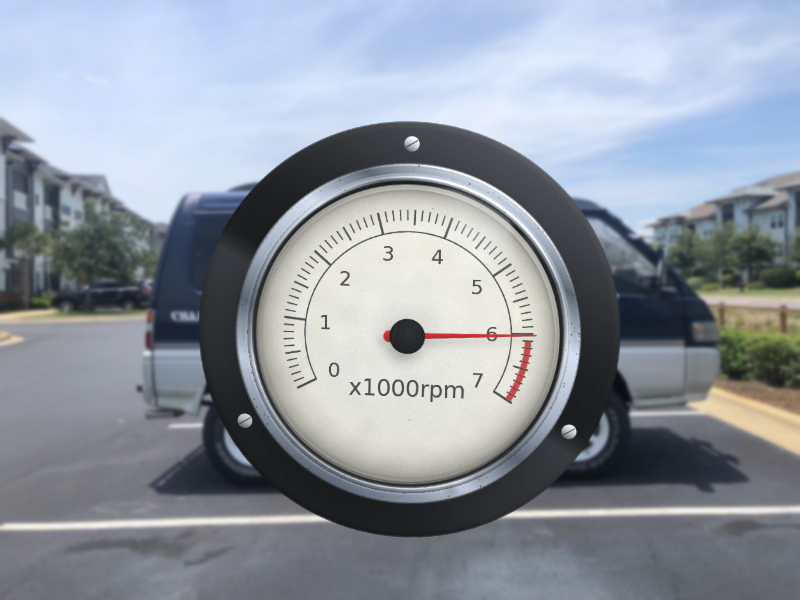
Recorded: value=6000 unit=rpm
